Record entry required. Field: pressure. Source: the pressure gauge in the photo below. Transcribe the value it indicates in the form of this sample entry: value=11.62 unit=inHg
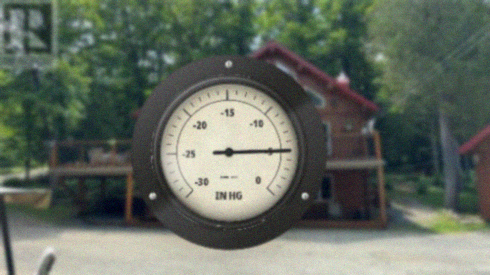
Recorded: value=-5 unit=inHg
